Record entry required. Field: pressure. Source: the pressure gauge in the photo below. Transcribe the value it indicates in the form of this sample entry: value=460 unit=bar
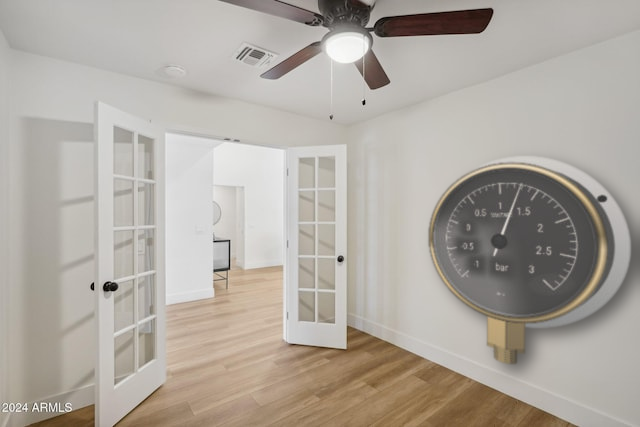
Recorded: value=1.3 unit=bar
